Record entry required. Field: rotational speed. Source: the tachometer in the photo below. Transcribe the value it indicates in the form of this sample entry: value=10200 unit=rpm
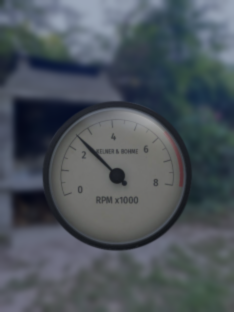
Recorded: value=2500 unit=rpm
